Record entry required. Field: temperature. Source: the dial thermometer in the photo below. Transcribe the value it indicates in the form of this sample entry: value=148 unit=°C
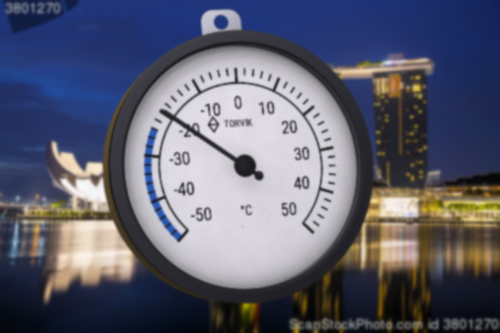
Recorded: value=-20 unit=°C
